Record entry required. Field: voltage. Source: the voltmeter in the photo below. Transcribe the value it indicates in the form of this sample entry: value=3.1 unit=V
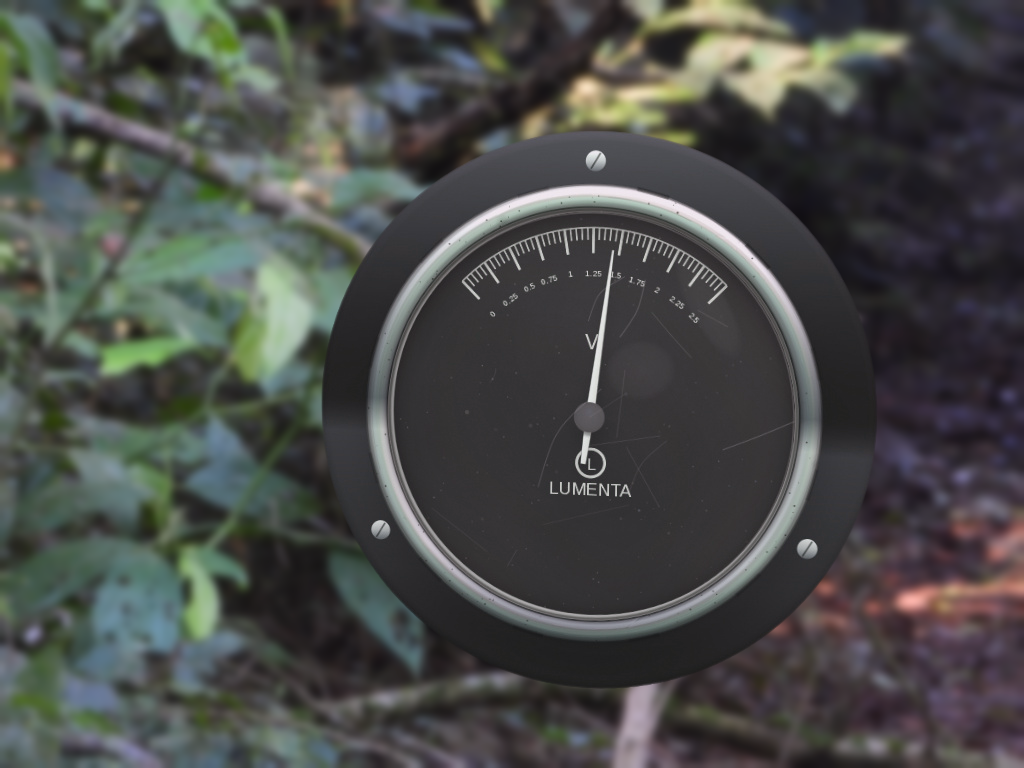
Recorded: value=1.45 unit=V
